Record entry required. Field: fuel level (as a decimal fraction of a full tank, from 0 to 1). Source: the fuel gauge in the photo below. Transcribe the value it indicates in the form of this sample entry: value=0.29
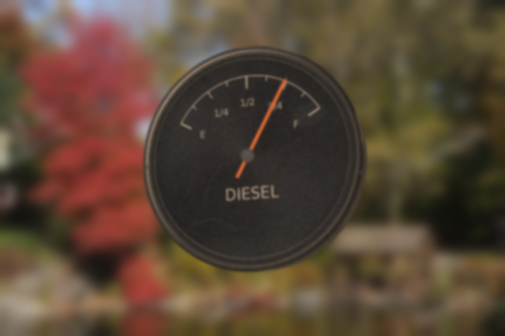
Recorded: value=0.75
